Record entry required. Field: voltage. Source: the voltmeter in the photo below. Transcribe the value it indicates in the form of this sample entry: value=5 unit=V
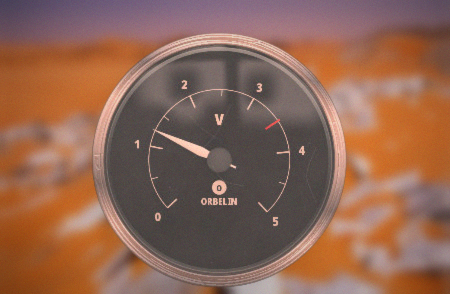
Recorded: value=1.25 unit=V
